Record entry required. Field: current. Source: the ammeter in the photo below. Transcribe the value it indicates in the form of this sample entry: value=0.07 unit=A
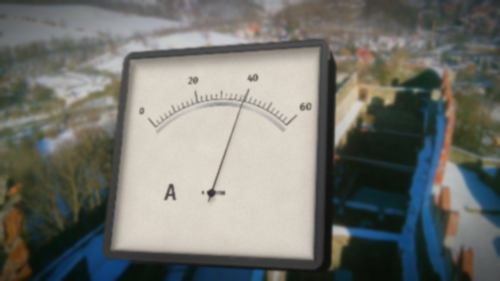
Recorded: value=40 unit=A
